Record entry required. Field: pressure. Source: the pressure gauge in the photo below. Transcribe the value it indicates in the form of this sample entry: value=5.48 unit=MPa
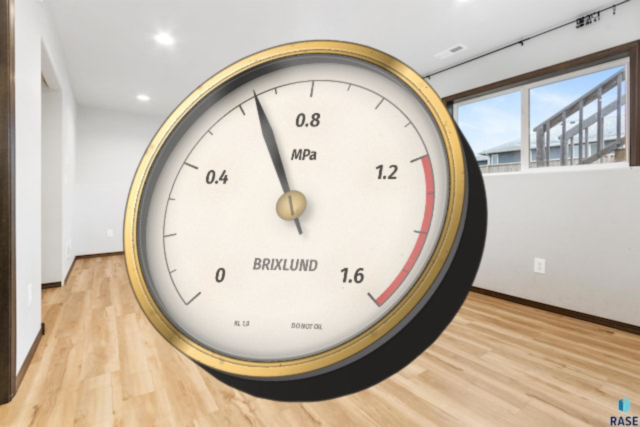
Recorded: value=0.65 unit=MPa
